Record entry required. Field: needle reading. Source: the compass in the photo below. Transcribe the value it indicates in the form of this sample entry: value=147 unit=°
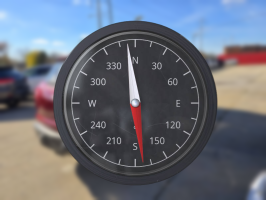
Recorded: value=172.5 unit=°
